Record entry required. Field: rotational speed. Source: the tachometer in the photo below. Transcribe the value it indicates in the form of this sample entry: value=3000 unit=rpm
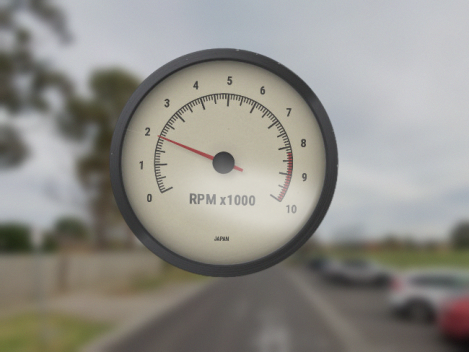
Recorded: value=2000 unit=rpm
